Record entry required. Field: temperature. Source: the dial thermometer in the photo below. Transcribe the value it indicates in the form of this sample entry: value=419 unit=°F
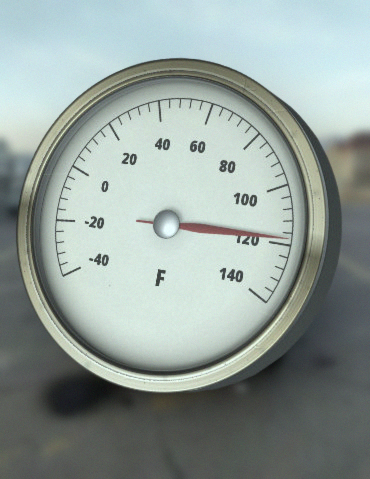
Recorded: value=118 unit=°F
